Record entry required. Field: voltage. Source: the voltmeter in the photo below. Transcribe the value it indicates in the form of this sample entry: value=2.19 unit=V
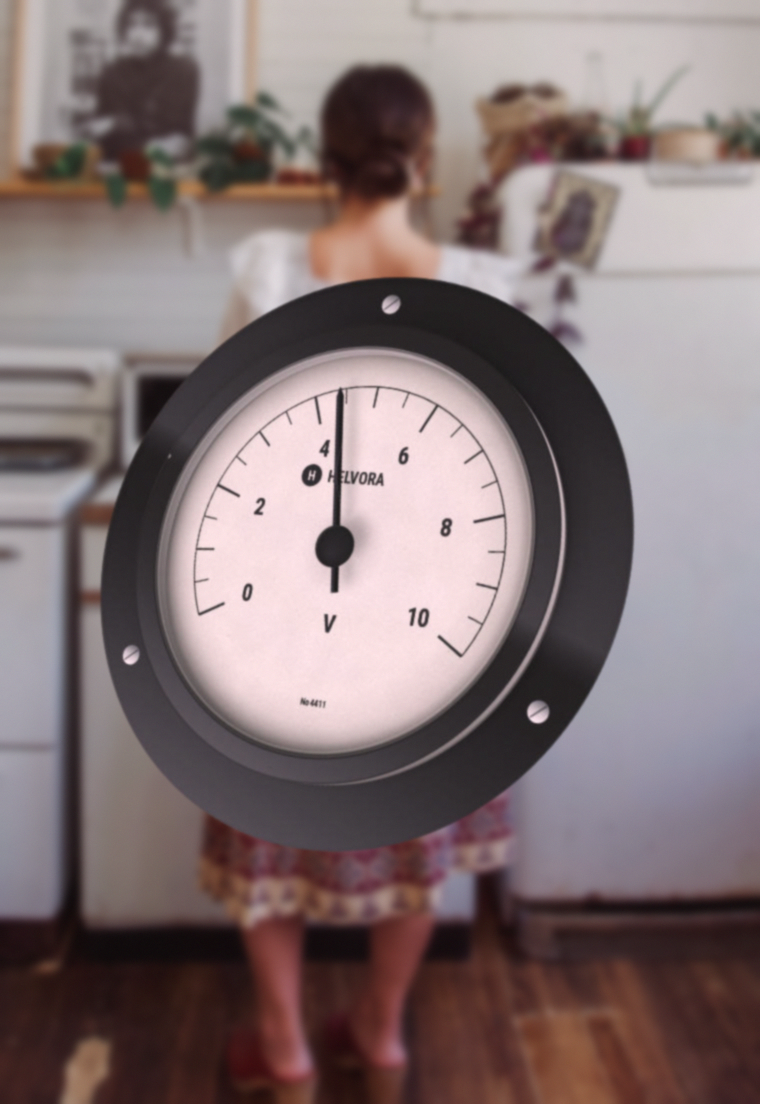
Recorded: value=4.5 unit=V
